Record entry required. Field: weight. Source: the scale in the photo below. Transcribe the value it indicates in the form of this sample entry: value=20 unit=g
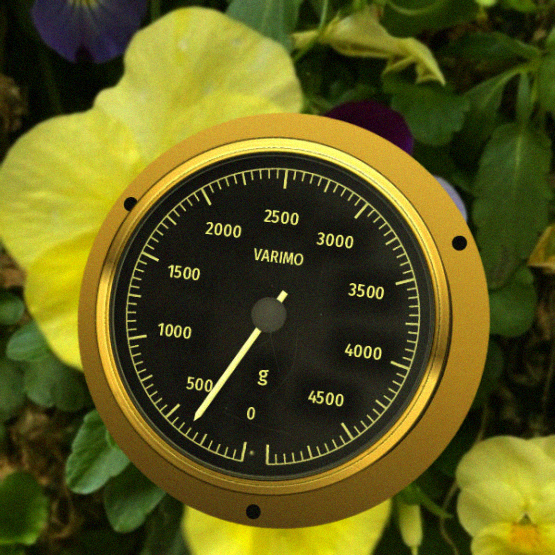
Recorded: value=350 unit=g
